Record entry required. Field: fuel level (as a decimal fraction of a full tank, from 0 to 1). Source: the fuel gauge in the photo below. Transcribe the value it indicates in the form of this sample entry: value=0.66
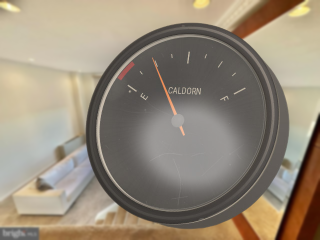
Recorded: value=0.25
